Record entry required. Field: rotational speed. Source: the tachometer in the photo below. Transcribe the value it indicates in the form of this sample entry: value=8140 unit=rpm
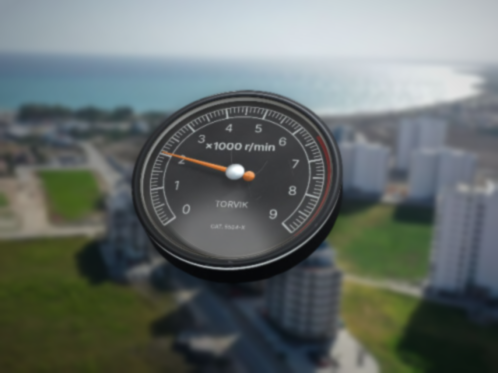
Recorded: value=2000 unit=rpm
